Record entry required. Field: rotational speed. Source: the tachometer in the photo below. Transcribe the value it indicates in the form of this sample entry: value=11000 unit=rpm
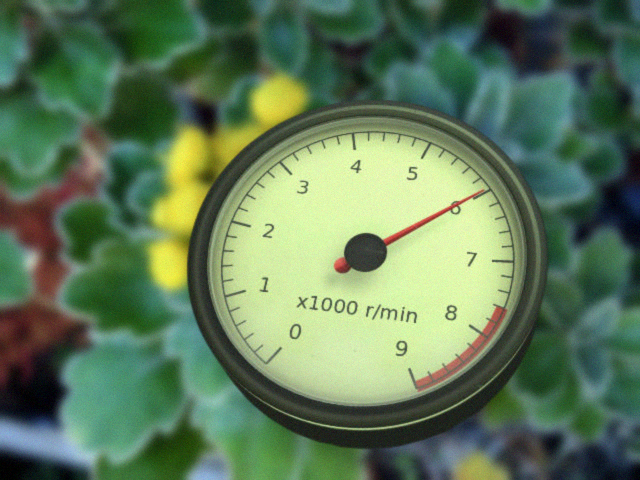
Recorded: value=6000 unit=rpm
